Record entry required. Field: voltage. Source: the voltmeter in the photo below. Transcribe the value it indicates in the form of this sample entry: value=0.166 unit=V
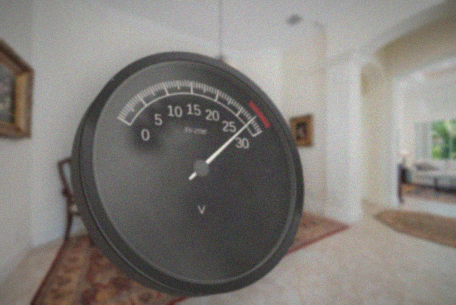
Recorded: value=27.5 unit=V
